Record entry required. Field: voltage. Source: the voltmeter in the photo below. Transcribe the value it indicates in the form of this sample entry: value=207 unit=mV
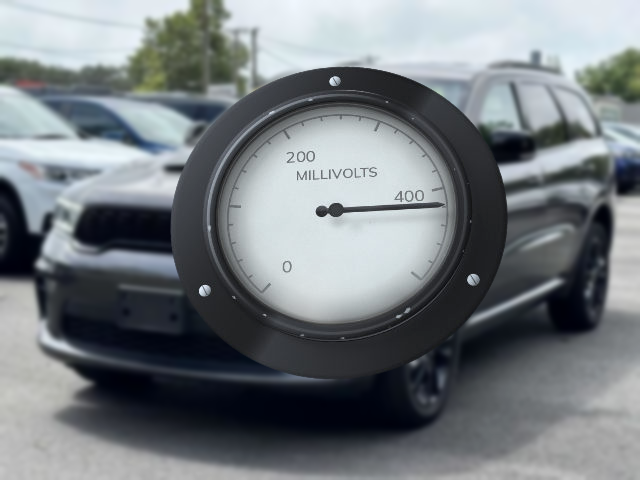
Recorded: value=420 unit=mV
